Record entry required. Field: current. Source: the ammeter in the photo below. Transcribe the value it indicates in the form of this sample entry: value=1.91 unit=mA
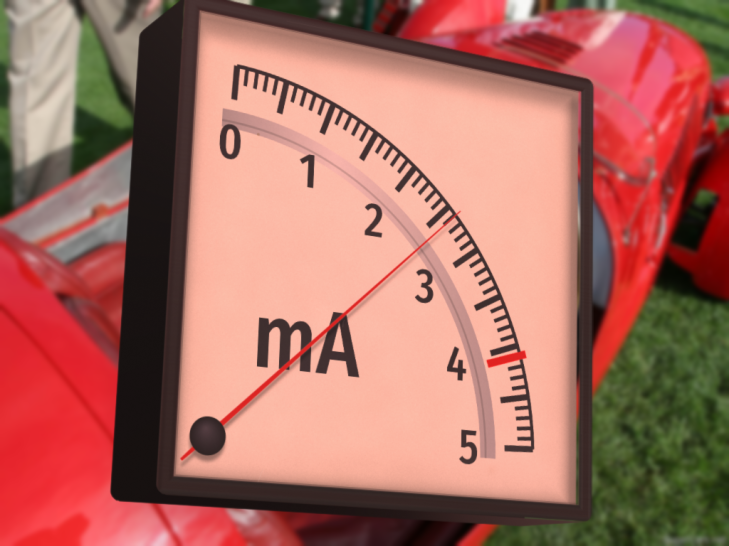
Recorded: value=2.6 unit=mA
